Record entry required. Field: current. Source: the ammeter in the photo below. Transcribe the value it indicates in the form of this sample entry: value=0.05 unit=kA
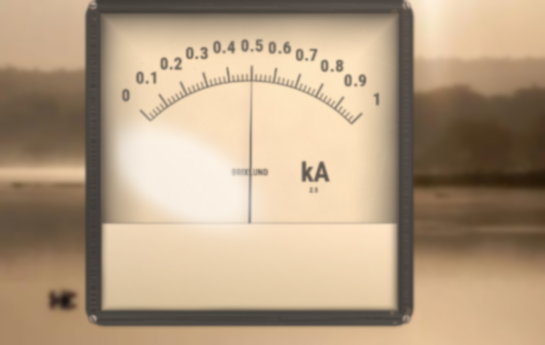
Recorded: value=0.5 unit=kA
